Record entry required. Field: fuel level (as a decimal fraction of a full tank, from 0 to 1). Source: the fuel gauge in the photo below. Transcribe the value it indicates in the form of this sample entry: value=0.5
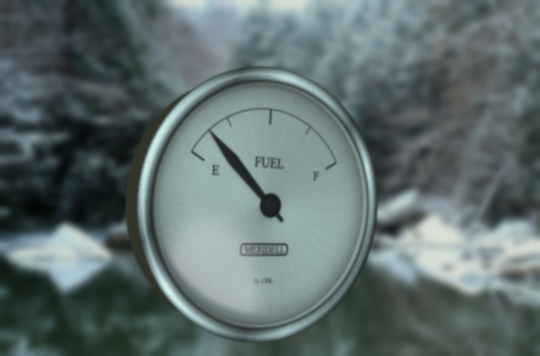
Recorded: value=0.125
